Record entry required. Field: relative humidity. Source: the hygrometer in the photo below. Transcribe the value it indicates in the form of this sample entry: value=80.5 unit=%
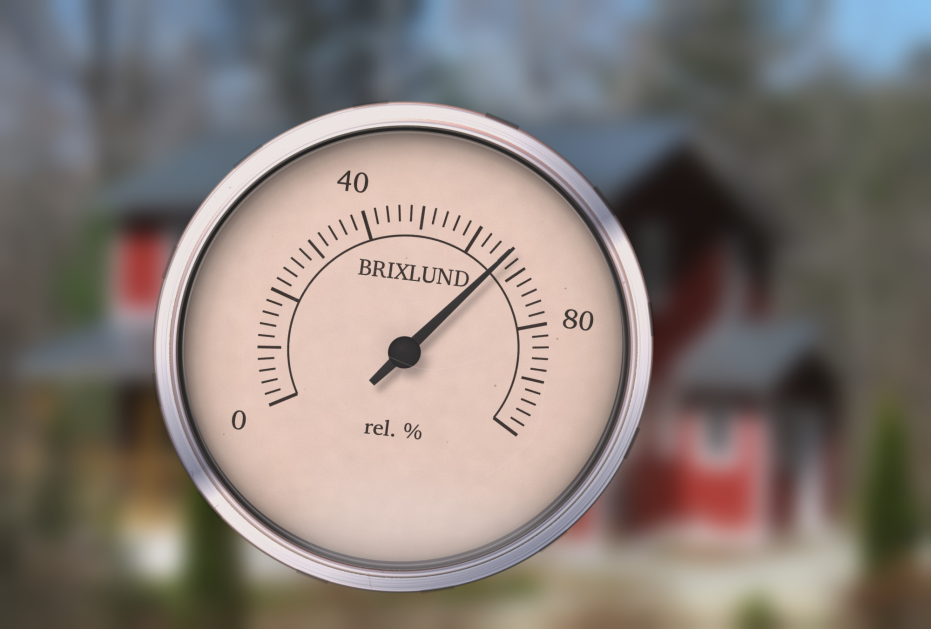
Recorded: value=66 unit=%
